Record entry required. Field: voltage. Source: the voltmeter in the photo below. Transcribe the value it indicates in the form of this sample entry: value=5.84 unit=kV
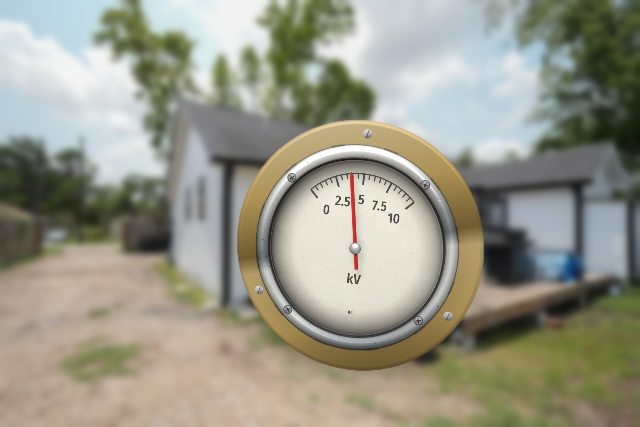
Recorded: value=4 unit=kV
